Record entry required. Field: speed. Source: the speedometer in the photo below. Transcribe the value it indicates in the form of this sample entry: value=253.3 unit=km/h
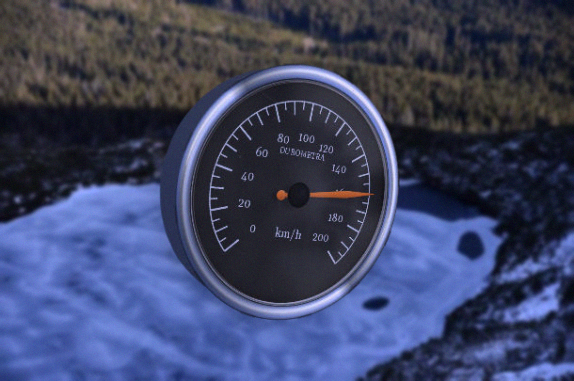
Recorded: value=160 unit=km/h
